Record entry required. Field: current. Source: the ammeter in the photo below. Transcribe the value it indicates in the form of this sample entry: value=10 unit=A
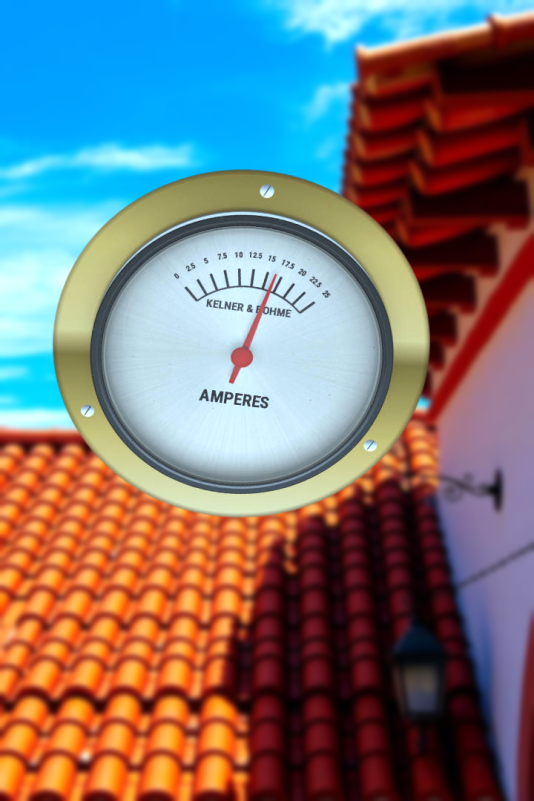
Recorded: value=16.25 unit=A
